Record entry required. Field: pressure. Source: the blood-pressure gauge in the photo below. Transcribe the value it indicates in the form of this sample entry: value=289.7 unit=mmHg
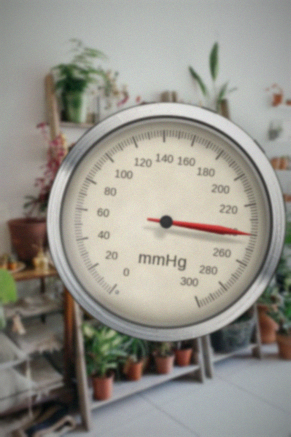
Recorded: value=240 unit=mmHg
